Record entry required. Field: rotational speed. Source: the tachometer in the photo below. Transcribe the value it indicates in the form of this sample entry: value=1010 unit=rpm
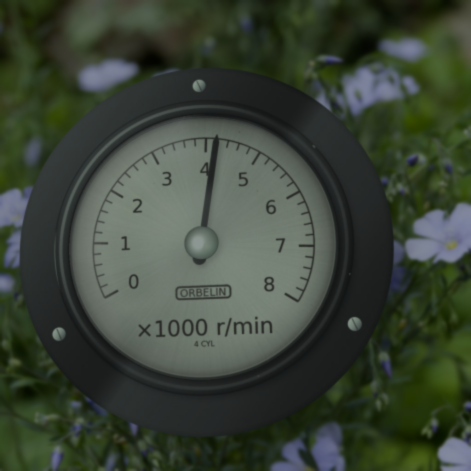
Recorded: value=4200 unit=rpm
